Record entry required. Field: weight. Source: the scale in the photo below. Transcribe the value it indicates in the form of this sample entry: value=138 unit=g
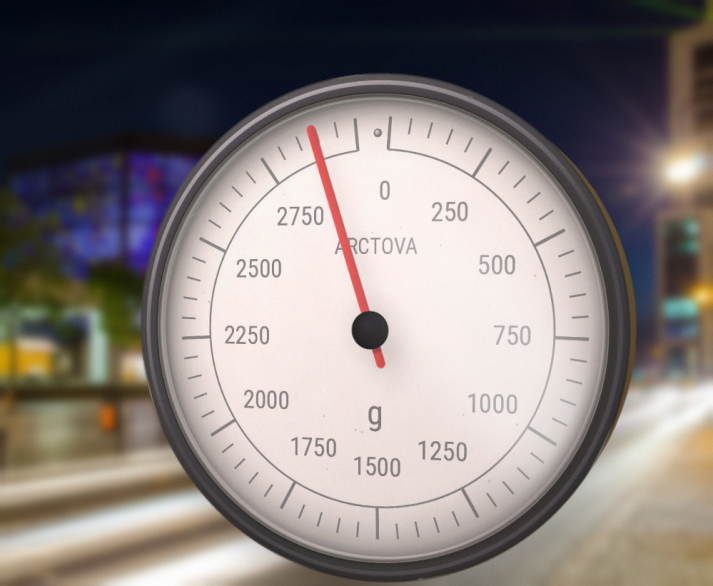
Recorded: value=2900 unit=g
